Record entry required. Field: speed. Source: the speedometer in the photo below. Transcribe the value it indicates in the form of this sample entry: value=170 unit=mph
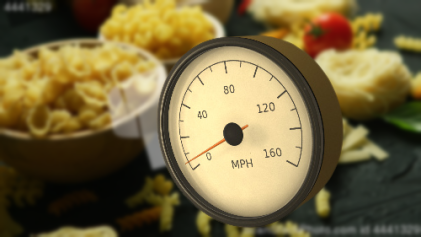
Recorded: value=5 unit=mph
